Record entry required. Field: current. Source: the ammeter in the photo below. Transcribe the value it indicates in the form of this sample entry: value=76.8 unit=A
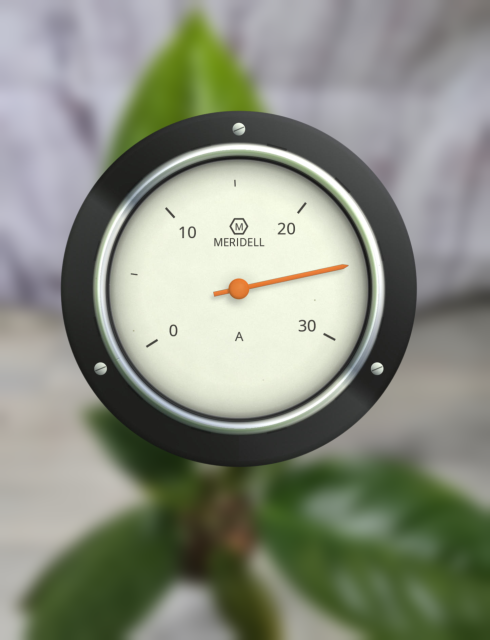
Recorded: value=25 unit=A
